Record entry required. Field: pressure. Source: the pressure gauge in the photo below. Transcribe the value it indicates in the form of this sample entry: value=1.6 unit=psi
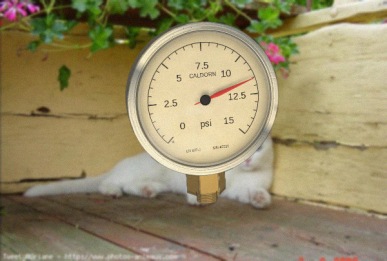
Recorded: value=11.5 unit=psi
